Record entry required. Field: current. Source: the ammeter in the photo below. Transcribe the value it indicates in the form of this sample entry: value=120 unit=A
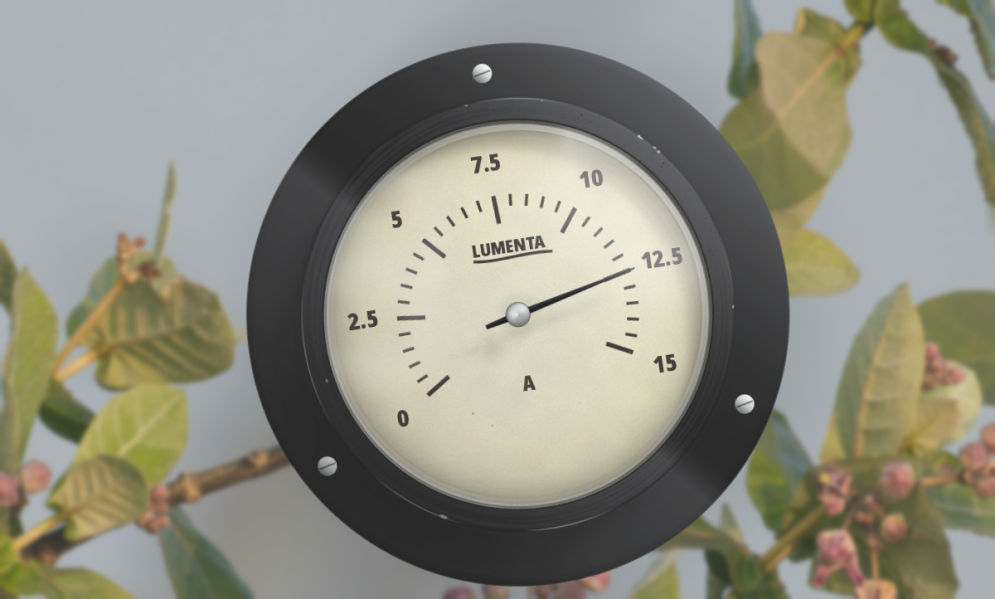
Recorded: value=12.5 unit=A
